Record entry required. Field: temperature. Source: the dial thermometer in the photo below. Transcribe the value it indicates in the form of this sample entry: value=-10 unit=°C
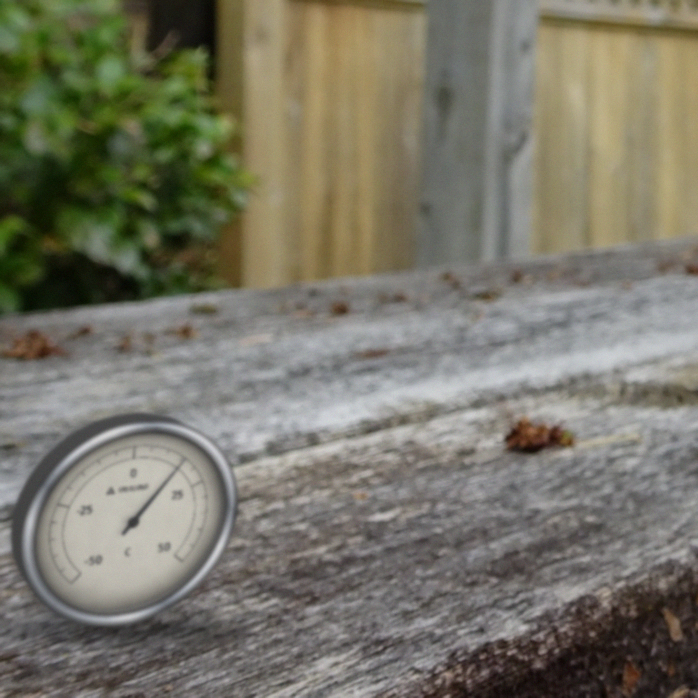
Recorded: value=15 unit=°C
